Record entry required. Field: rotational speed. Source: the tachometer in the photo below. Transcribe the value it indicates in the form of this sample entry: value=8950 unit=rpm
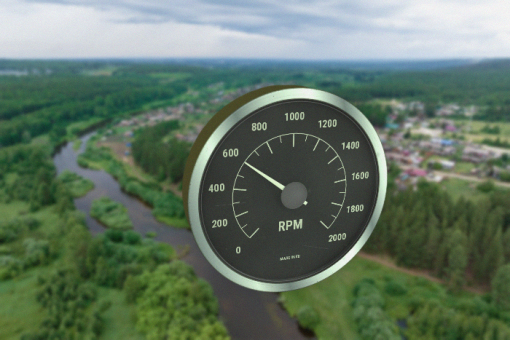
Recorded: value=600 unit=rpm
